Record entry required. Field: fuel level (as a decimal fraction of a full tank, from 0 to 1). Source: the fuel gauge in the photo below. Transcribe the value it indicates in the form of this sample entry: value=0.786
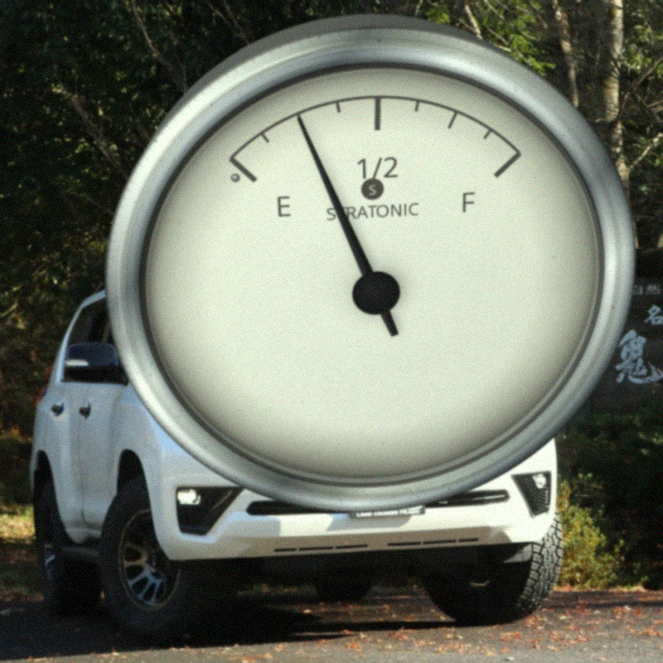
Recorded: value=0.25
